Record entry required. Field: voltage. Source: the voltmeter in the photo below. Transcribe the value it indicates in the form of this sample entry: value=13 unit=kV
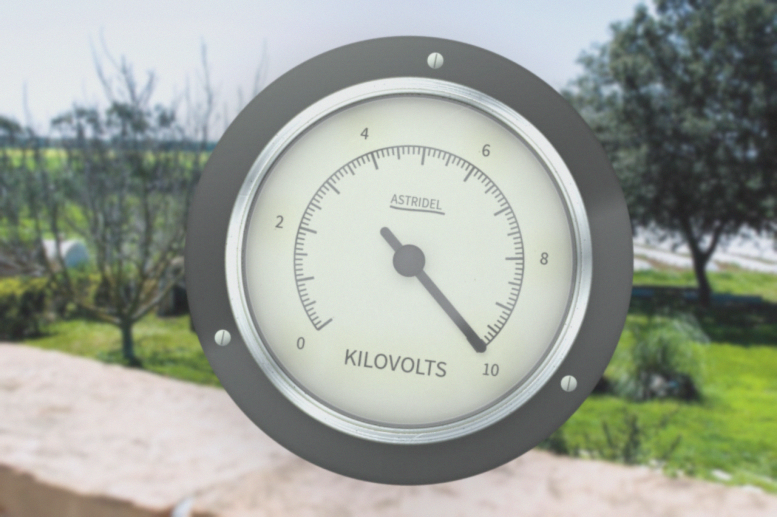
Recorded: value=9.9 unit=kV
